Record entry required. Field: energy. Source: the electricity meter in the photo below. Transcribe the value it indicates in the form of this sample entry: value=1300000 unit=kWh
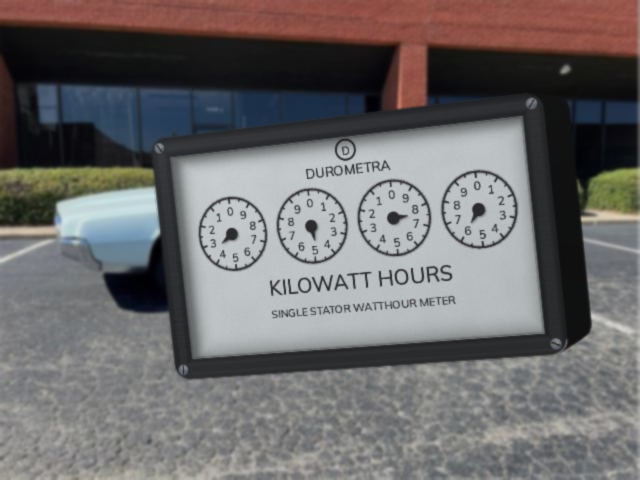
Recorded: value=3476 unit=kWh
